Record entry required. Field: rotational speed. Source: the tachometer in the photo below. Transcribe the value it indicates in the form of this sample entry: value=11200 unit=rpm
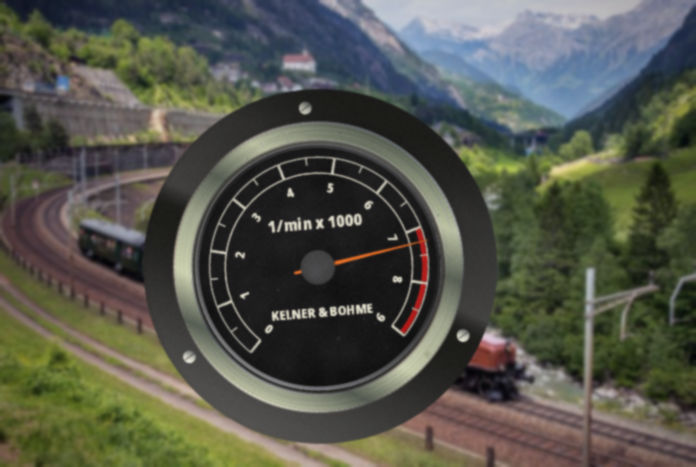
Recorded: value=7250 unit=rpm
